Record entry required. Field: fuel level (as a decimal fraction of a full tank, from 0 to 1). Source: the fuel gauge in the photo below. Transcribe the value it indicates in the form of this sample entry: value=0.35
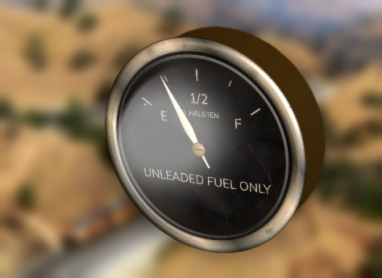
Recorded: value=0.25
